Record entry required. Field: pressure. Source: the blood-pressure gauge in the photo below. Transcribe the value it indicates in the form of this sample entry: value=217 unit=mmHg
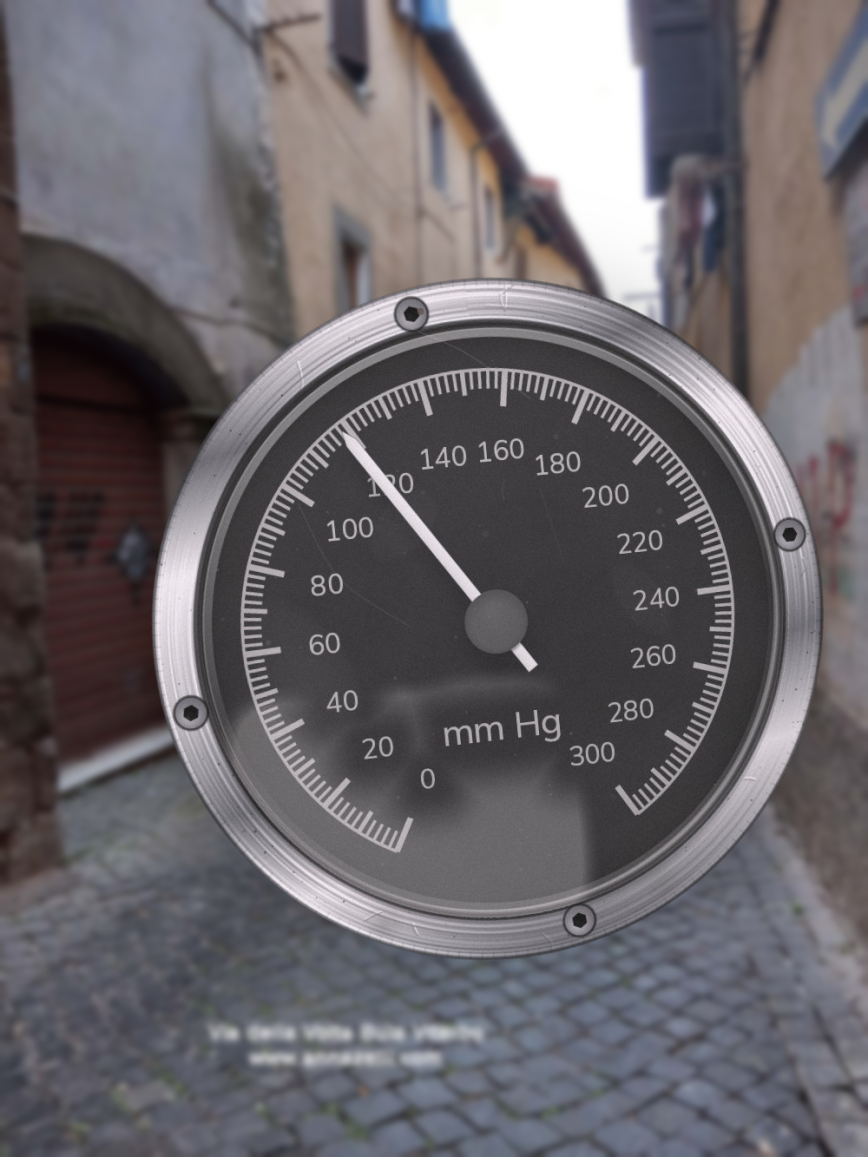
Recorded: value=118 unit=mmHg
